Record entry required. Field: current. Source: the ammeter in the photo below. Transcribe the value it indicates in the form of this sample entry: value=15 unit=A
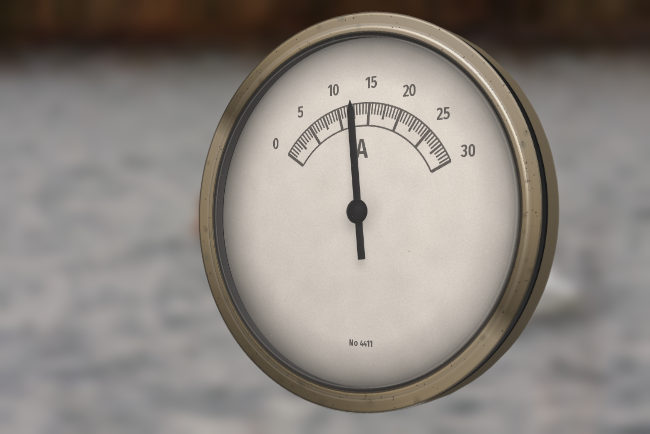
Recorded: value=12.5 unit=A
